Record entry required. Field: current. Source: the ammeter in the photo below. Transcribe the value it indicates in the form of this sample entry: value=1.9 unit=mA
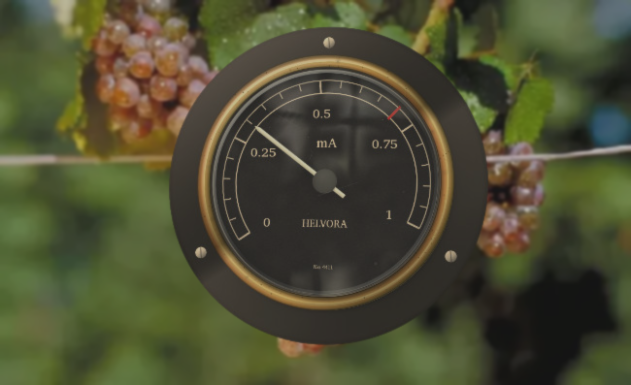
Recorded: value=0.3 unit=mA
